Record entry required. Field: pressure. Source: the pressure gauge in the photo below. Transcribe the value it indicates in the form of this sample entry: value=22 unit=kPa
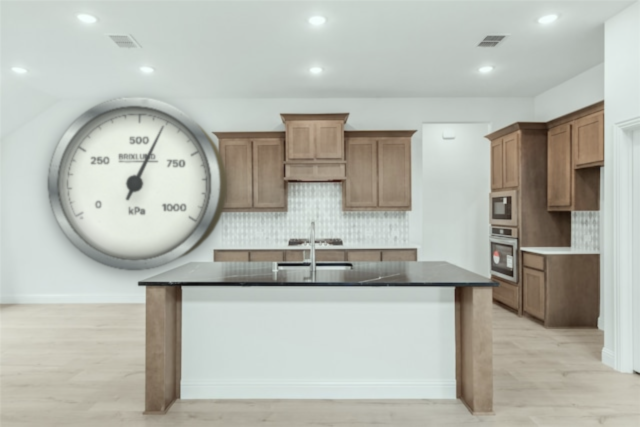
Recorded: value=600 unit=kPa
